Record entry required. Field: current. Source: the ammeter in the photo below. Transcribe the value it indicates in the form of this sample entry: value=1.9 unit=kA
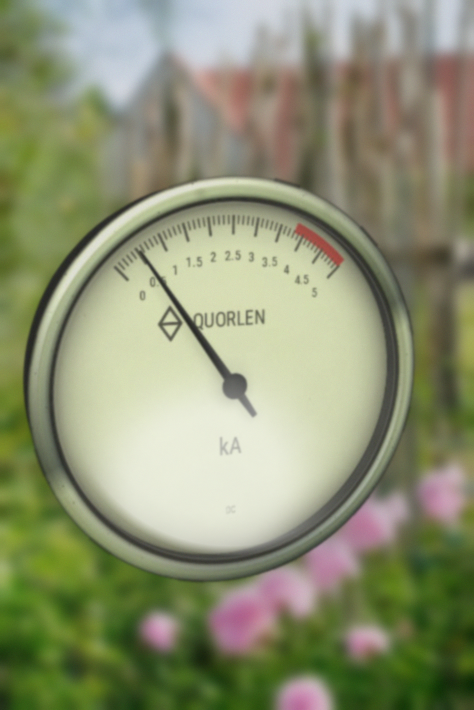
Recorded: value=0.5 unit=kA
